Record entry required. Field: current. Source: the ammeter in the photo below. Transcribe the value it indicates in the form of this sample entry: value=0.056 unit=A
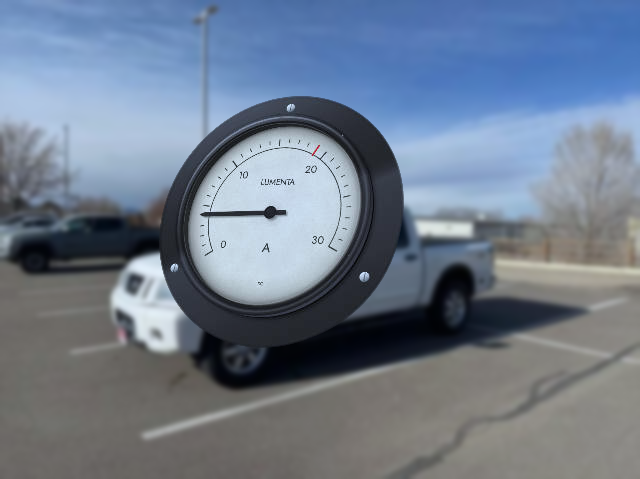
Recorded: value=4 unit=A
